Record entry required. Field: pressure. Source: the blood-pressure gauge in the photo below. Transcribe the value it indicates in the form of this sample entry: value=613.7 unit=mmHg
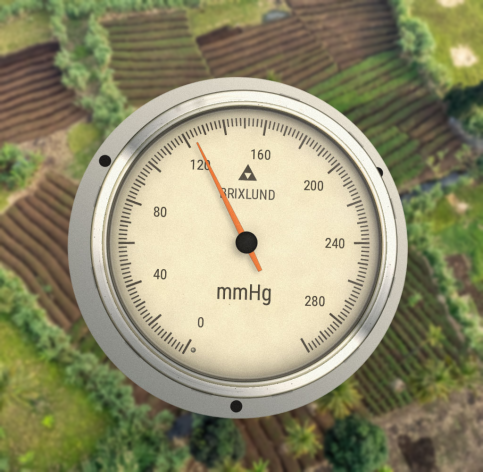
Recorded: value=124 unit=mmHg
